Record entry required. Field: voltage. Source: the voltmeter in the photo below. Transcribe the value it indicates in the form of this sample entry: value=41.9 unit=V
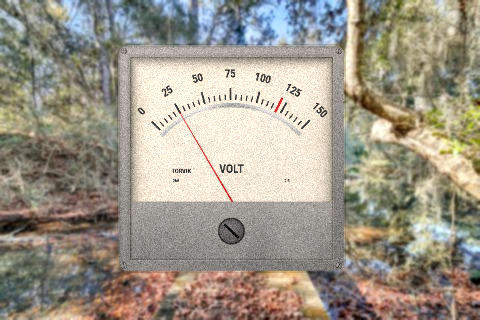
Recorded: value=25 unit=V
